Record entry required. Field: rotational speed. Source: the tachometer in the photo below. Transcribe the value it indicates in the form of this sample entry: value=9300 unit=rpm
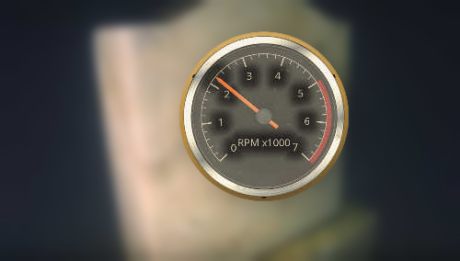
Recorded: value=2200 unit=rpm
